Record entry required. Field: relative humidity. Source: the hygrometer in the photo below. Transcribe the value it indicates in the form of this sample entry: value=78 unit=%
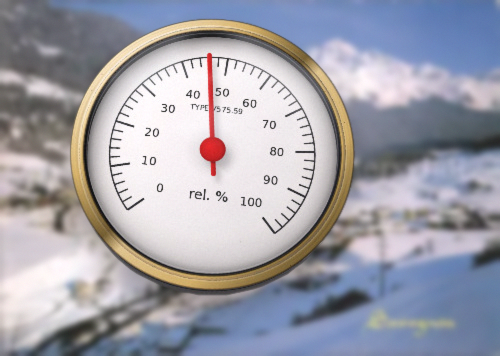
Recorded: value=46 unit=%
